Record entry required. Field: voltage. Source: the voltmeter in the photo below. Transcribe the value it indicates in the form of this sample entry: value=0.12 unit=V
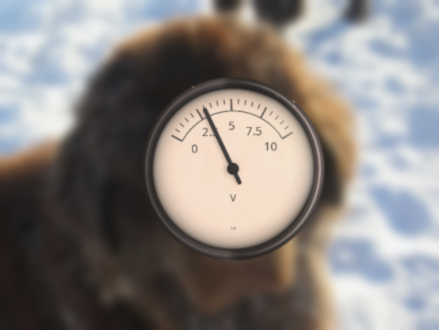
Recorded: value=3 unit=V
